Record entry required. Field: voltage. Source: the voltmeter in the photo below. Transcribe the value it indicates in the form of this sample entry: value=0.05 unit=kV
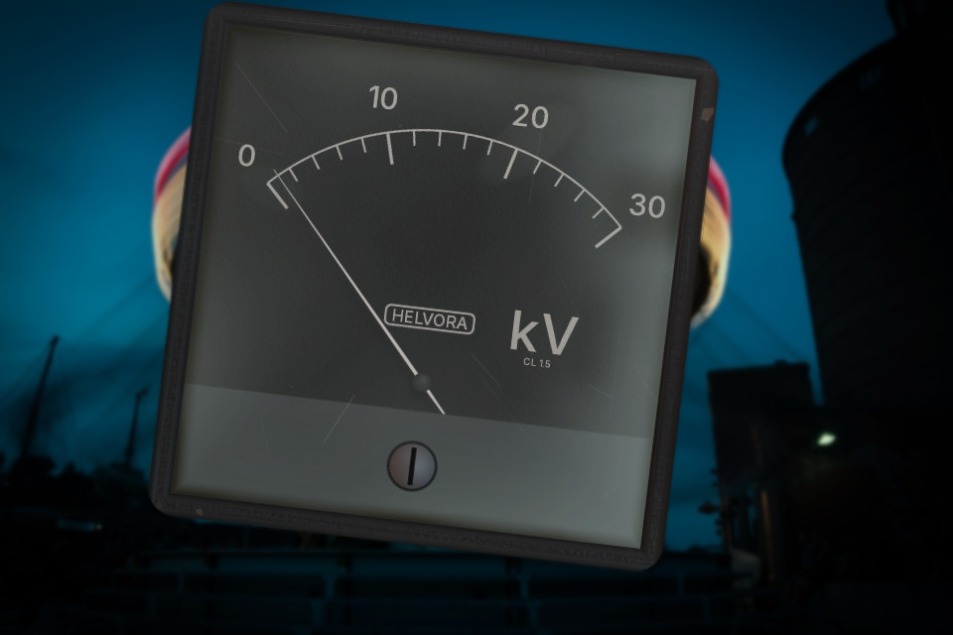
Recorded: value=1 unit=kV
